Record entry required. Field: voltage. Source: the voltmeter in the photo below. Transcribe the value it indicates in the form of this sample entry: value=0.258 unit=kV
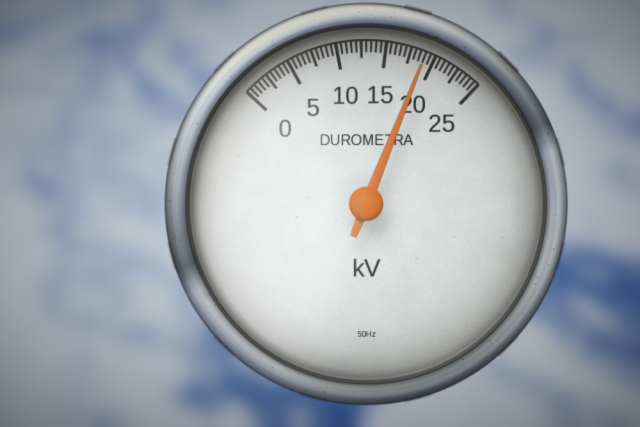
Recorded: value=19 unit=kV
